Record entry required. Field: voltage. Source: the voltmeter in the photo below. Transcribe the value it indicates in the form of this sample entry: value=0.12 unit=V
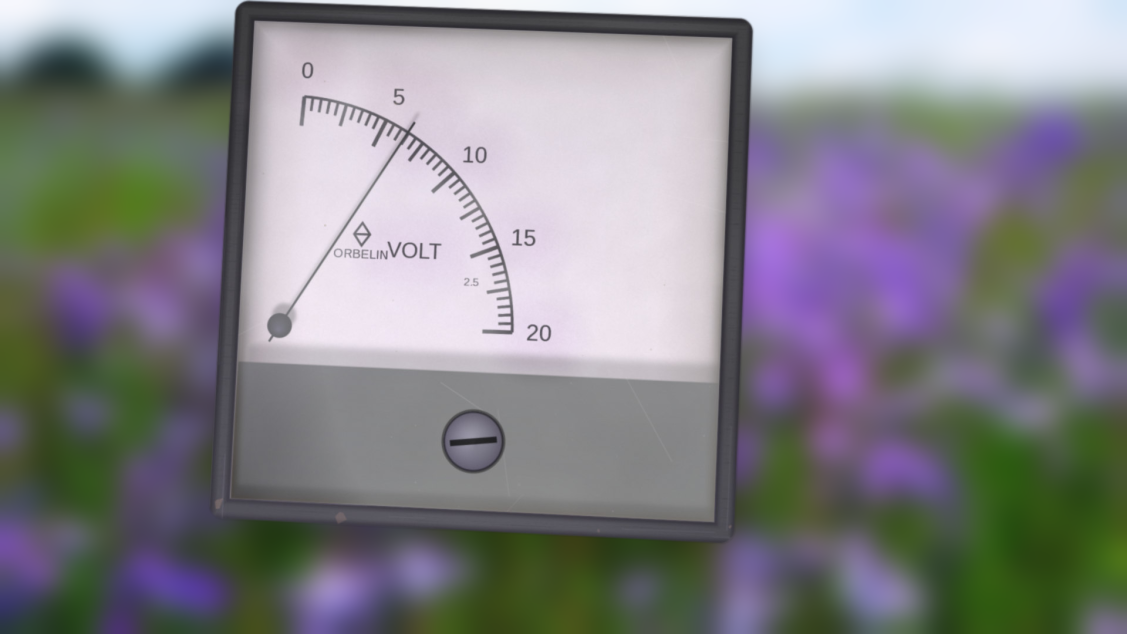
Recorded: value=6.5 unit=V
